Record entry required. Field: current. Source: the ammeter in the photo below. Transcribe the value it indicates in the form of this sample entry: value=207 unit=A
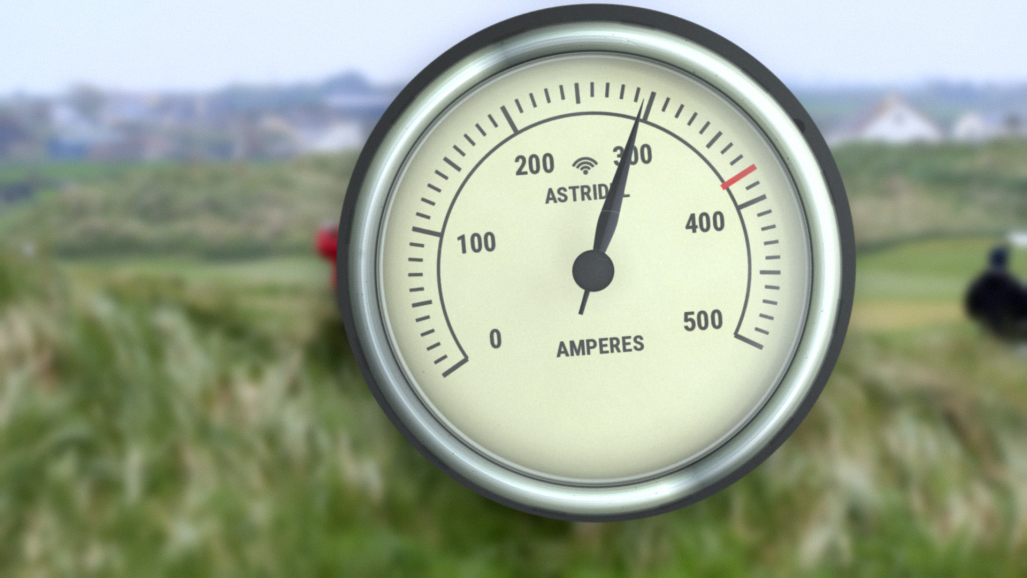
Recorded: value=295 unit=A
